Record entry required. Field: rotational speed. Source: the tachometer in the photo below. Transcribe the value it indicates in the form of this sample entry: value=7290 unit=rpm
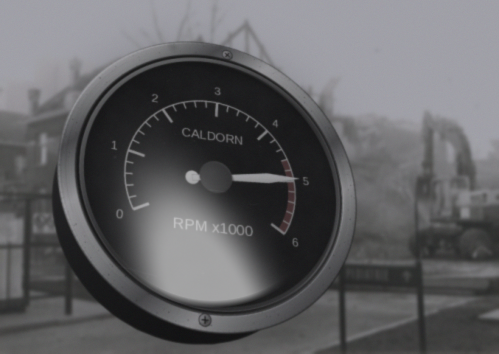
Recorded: value=5000 unit=rpm
